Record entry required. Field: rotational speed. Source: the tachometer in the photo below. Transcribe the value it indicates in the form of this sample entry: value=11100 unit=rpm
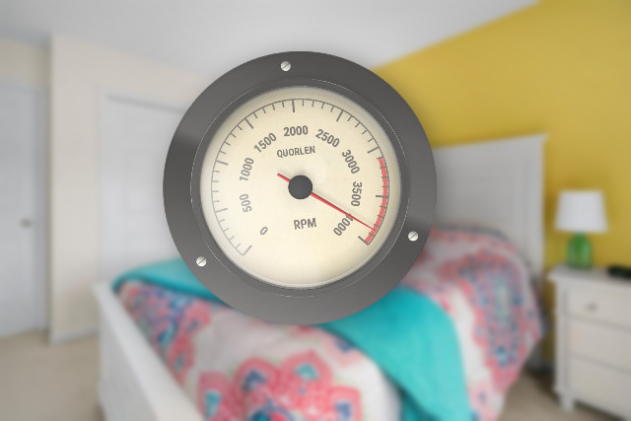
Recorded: value=3850 unit=rpm
